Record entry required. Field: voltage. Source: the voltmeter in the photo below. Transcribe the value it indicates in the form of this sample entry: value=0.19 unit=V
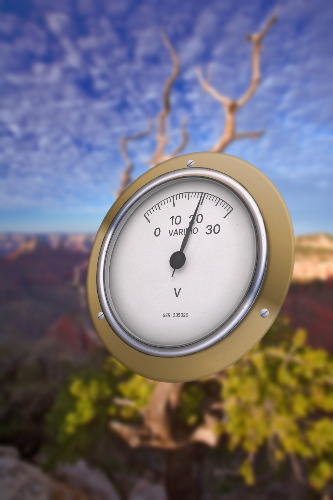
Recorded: value=20 unit=V
